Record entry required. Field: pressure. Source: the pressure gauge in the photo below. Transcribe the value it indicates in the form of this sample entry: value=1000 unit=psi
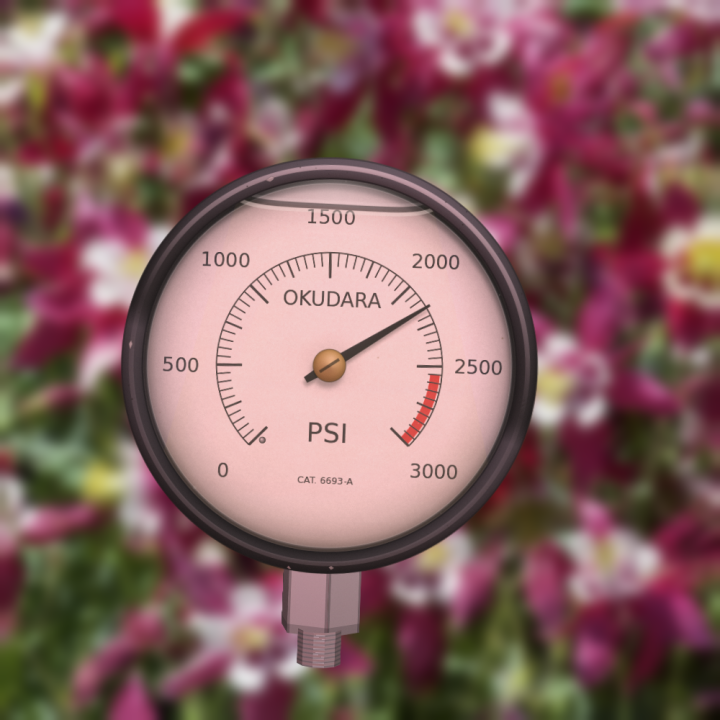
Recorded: value=2150 unit=psi
